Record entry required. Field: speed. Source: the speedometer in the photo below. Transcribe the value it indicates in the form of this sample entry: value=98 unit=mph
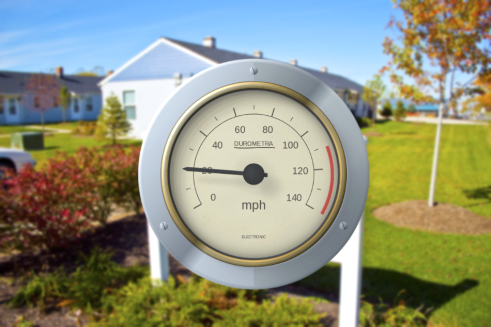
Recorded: value=20 unit=mph
